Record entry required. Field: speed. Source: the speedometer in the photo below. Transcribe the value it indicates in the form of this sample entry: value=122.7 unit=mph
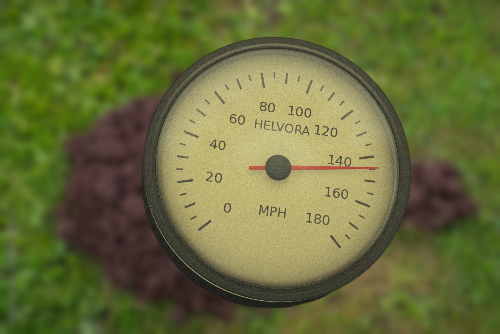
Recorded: value=145 unit=mph
